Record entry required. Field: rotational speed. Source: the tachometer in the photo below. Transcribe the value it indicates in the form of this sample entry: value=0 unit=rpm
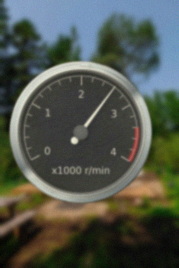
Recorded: value=2600 unit=rpm
